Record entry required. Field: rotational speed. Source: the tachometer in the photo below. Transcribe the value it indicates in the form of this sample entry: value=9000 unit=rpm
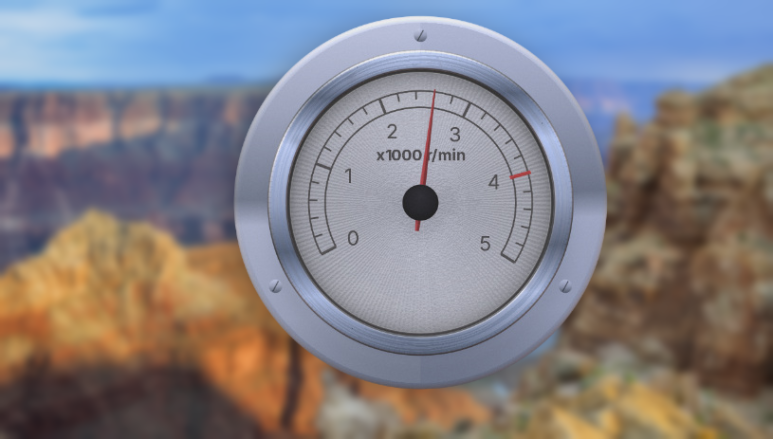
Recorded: value=2600 unit=rpm
